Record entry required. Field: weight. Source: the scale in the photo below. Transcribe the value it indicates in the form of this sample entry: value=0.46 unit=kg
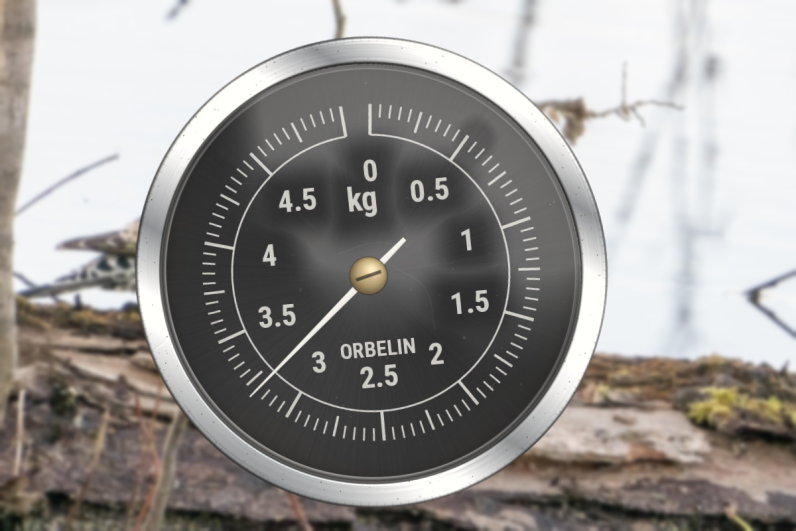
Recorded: value=3.2 unit=kg
